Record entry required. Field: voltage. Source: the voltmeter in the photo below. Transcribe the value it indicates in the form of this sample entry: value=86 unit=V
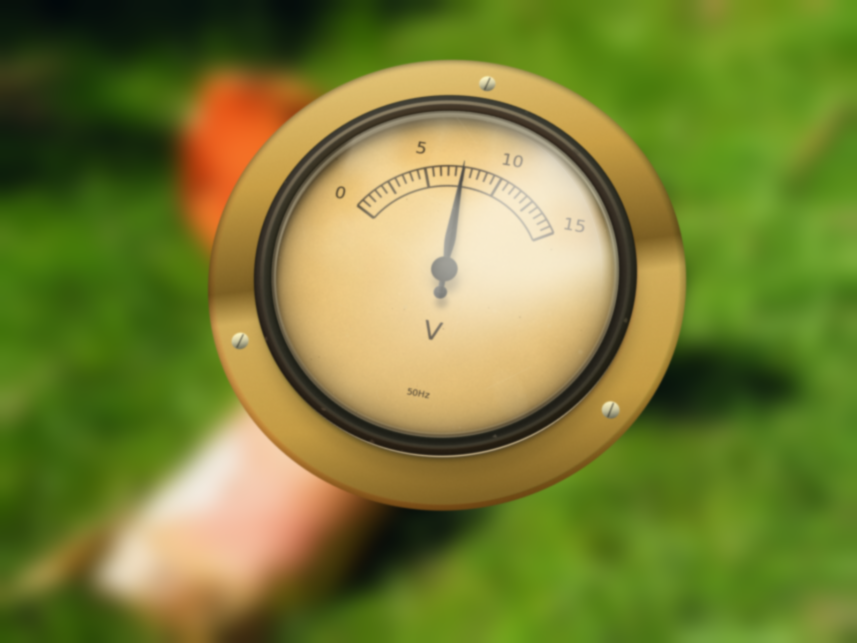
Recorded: value=7.5 unit=V
